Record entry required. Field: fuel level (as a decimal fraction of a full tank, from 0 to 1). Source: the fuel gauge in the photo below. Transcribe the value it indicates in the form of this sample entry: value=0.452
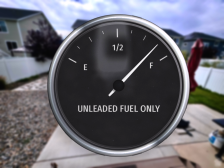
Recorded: value=0.875
